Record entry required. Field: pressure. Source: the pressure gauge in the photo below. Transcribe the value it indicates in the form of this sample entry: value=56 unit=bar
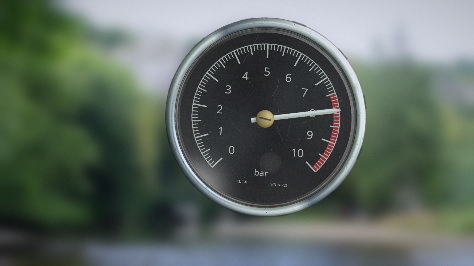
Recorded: value=8 unit=bar
